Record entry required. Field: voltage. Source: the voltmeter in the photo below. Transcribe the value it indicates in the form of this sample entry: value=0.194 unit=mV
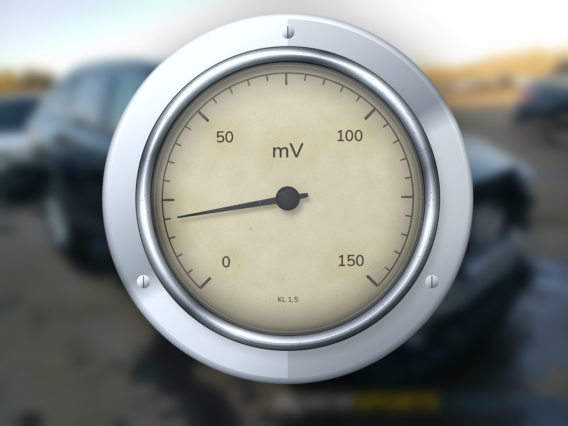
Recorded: value=20 unit=mV
